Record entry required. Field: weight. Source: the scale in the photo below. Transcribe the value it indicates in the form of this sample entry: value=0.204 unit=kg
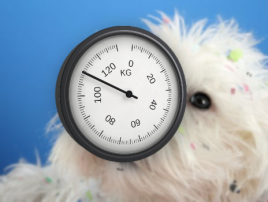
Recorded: value=110 unit=kg
